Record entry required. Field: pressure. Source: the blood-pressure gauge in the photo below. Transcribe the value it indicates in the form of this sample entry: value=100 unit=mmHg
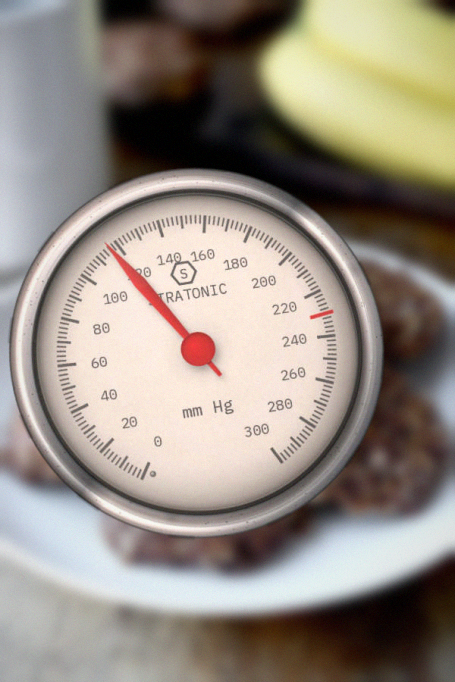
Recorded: value=116 unit=mmHg
